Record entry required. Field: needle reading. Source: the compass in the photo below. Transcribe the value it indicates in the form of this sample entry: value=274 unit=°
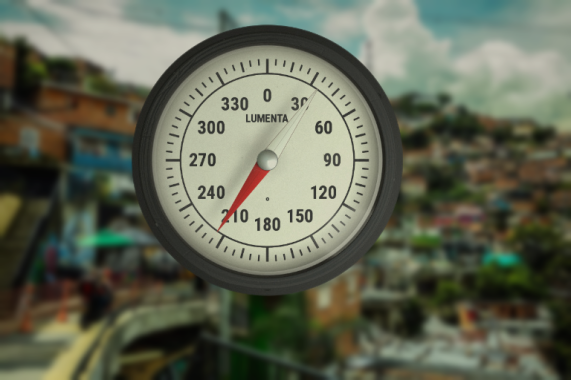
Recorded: value=215 unit=°
